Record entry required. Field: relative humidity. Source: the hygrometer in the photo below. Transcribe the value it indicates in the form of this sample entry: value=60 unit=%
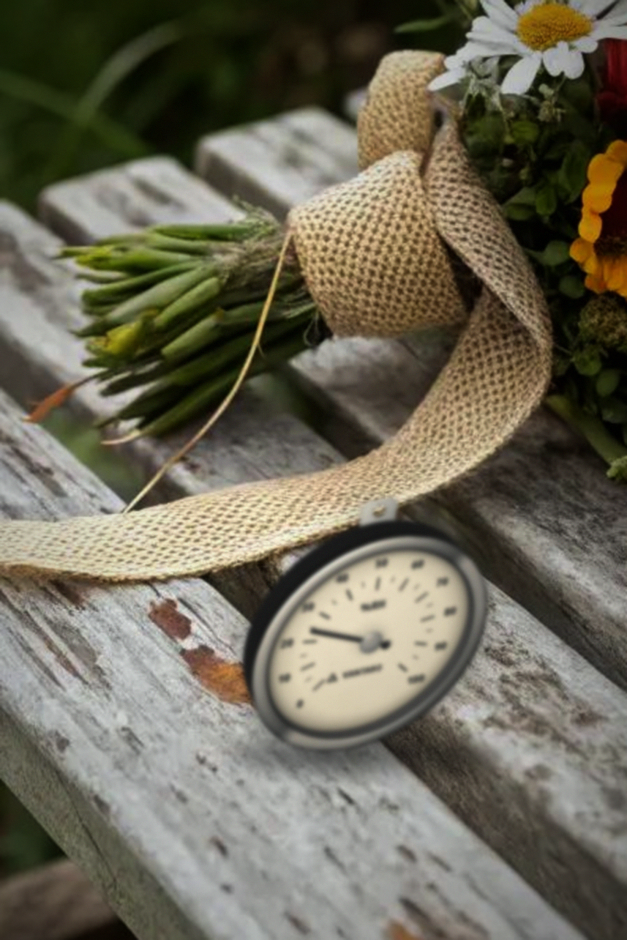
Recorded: value=25 unit=%
